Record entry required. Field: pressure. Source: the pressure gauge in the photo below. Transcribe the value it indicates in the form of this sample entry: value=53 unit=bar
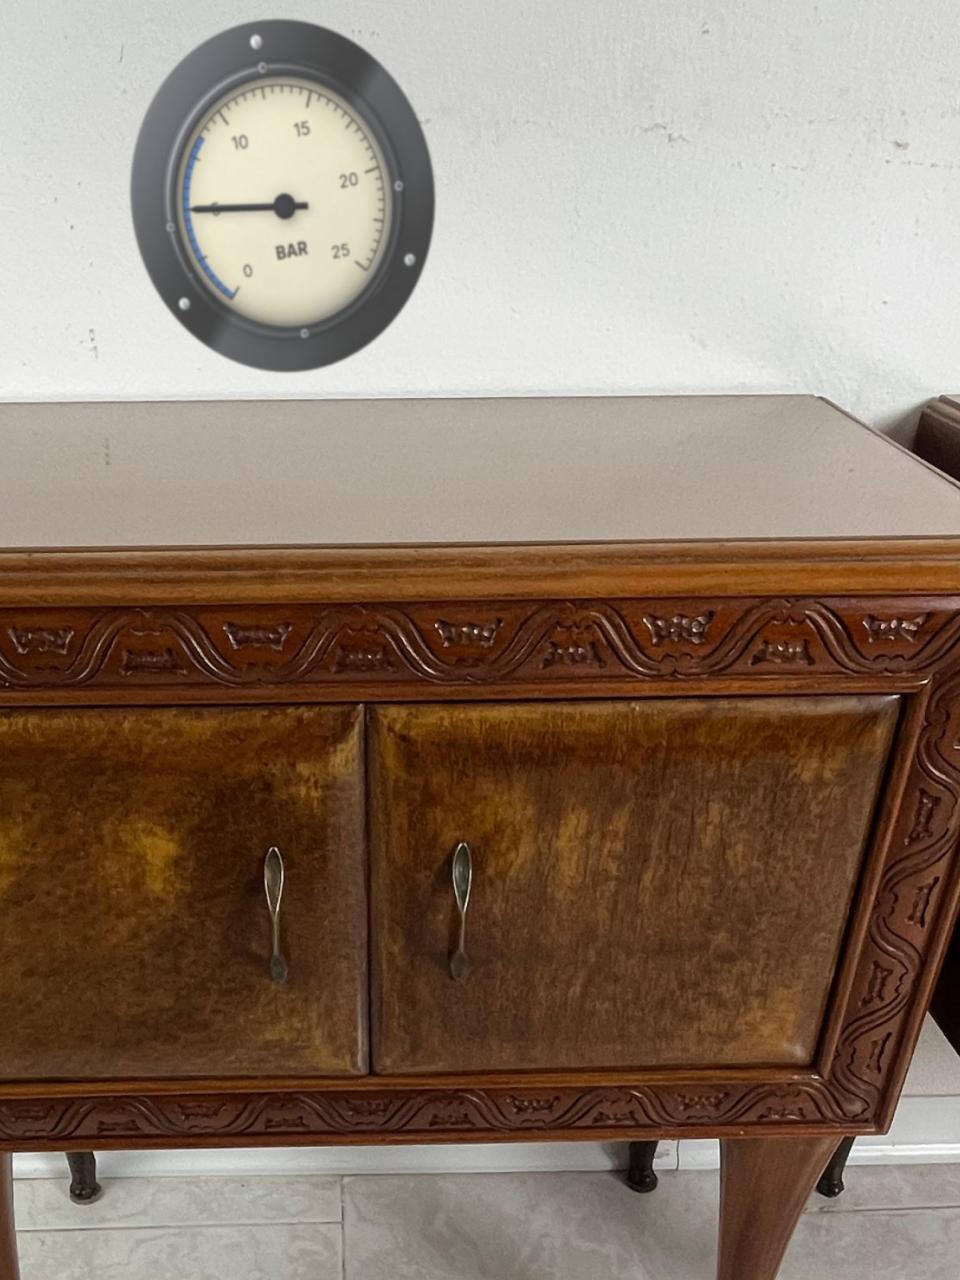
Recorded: value=5 unit=bar
